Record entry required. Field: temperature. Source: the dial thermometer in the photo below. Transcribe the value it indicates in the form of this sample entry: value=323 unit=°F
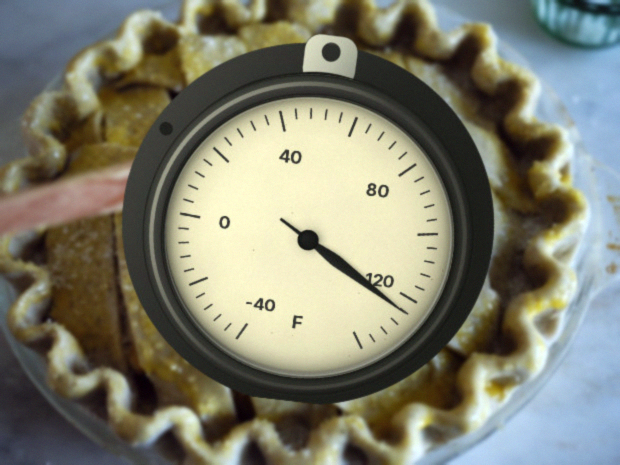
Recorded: value=124 unit=°F
